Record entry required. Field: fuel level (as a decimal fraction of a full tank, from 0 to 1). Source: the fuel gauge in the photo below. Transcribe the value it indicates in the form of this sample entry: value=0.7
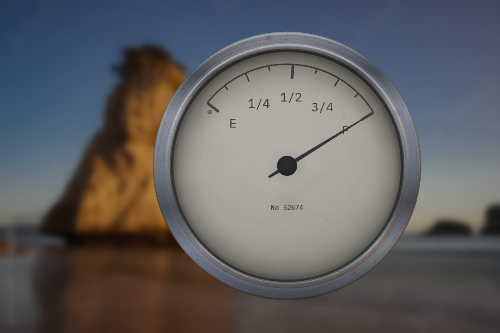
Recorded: value=1
